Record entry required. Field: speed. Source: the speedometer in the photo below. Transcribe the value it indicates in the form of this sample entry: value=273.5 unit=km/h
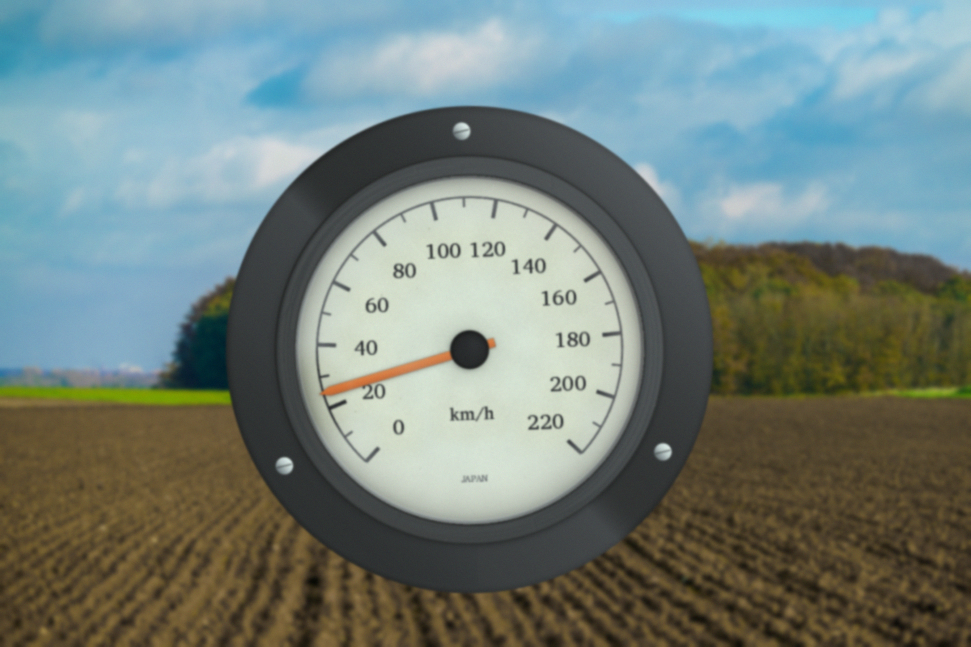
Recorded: value=25 unit=km/h
